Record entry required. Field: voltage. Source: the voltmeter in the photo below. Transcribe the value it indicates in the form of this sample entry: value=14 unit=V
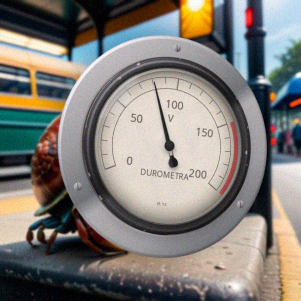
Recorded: value=80 unit=V
